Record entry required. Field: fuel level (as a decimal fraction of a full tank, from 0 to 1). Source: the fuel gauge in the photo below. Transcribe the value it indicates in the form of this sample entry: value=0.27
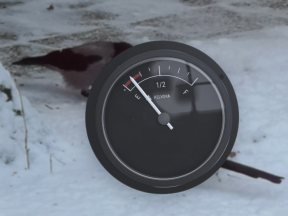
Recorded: value=0.125
